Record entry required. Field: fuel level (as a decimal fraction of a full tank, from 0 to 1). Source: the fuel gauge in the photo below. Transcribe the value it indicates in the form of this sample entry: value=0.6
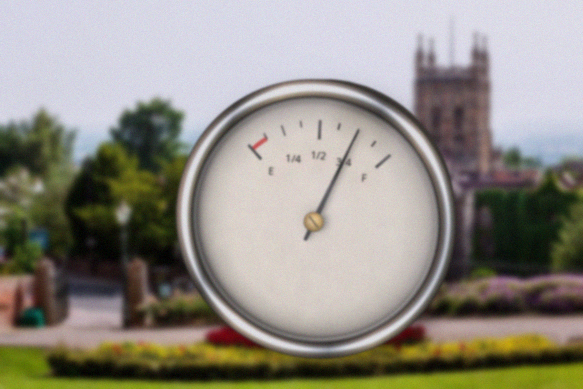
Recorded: value=0.75
